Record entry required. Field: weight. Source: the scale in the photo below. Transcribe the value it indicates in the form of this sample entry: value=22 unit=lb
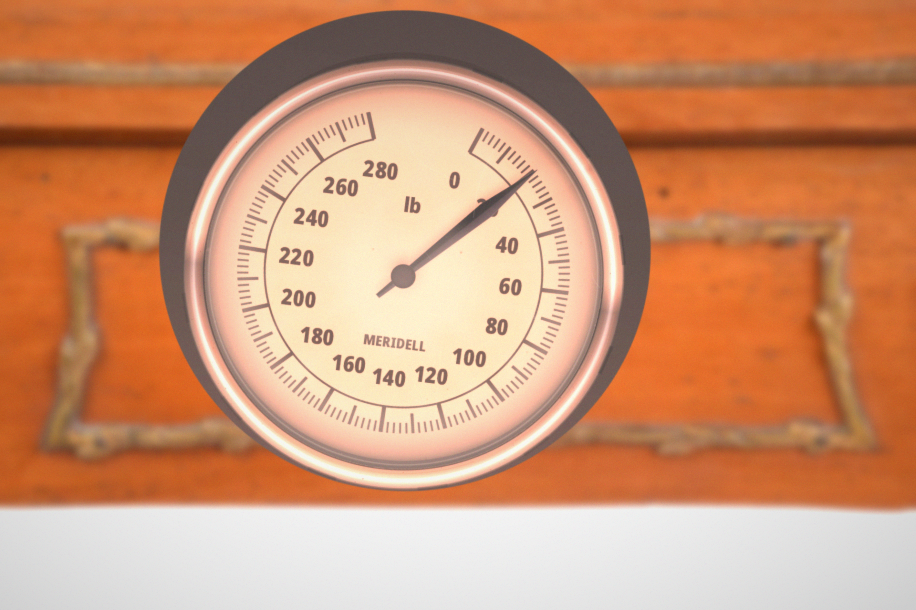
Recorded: value=20 unit=lb
